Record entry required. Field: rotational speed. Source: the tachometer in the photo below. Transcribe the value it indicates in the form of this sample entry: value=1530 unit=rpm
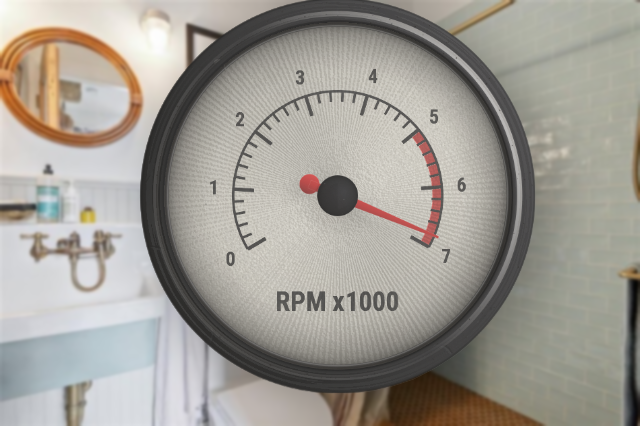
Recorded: value=6800 unit=rpm
